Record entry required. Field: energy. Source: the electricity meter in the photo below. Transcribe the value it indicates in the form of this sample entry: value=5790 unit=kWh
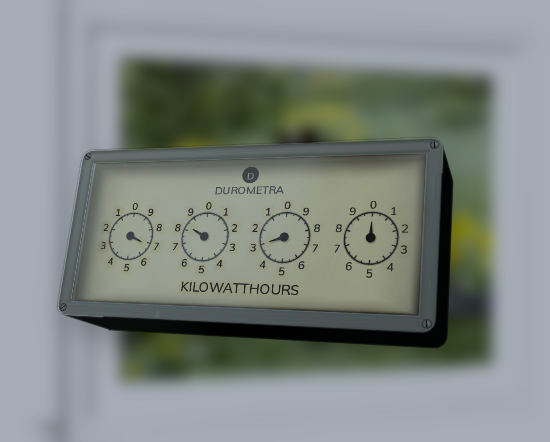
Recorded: value=6830 unit=kWh
